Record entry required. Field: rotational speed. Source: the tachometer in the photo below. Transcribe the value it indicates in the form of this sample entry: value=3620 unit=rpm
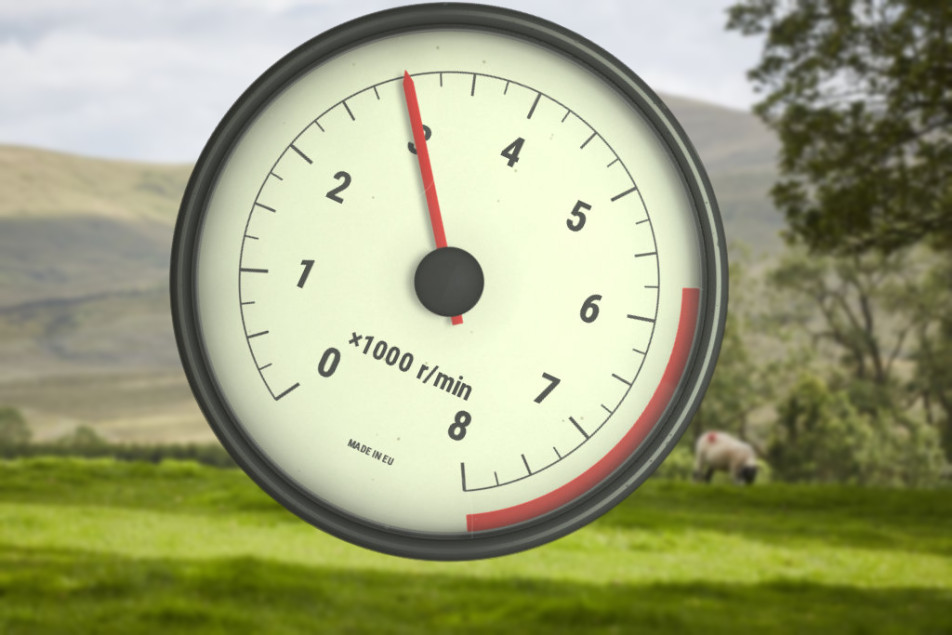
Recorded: value=3000 unit=rpm
